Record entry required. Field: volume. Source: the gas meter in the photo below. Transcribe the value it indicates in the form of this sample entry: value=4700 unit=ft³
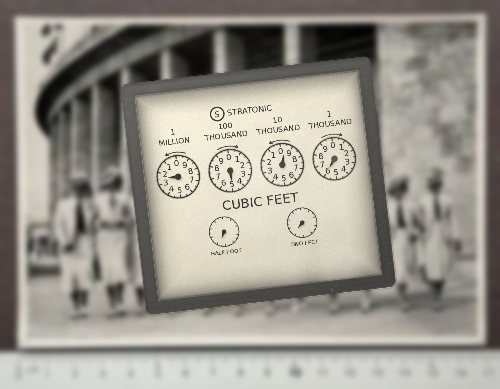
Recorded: value=249600 unit=ft³
